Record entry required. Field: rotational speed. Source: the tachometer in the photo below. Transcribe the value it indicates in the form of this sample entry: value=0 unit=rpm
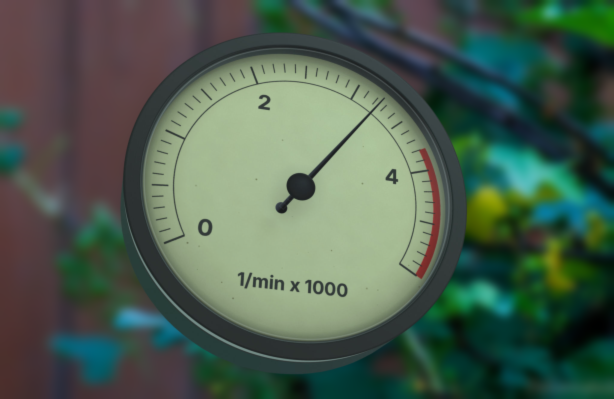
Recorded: value=3250 unit=rpm
